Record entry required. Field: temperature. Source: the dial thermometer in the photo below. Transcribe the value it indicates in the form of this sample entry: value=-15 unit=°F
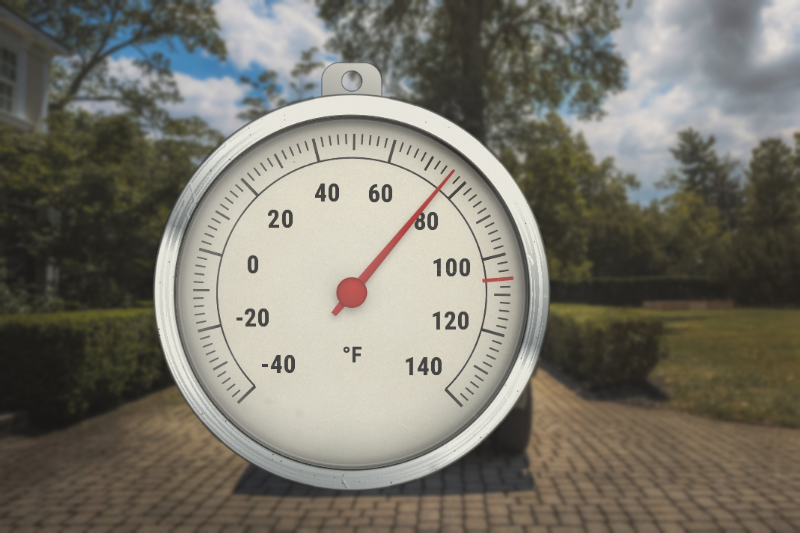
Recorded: value=76 unit=°F
